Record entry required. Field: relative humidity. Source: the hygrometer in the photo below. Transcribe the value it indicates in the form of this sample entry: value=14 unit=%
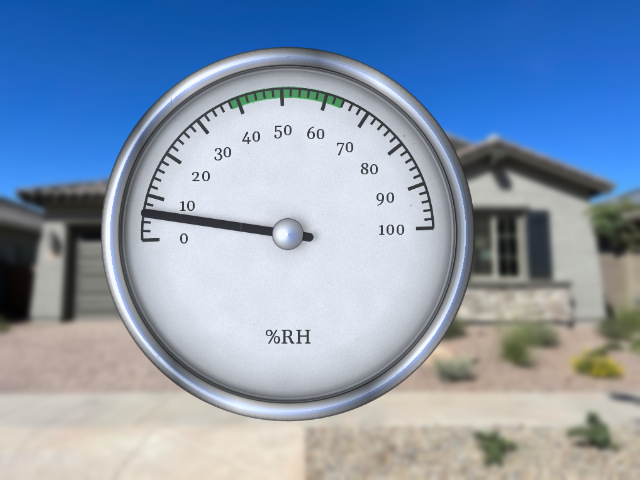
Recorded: value=6 unit=%
